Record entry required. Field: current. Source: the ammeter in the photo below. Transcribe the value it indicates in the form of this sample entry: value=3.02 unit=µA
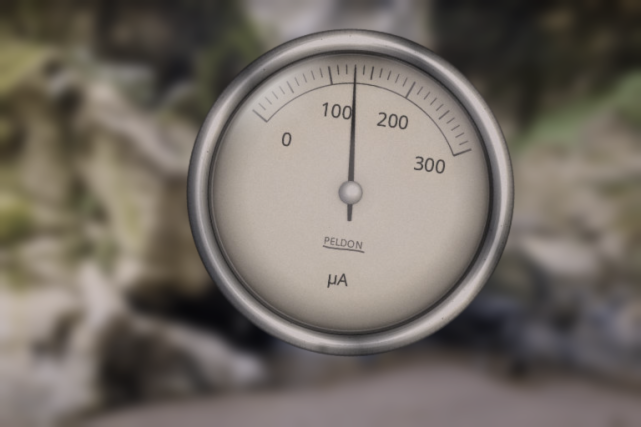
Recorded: value=130 unit=µA
